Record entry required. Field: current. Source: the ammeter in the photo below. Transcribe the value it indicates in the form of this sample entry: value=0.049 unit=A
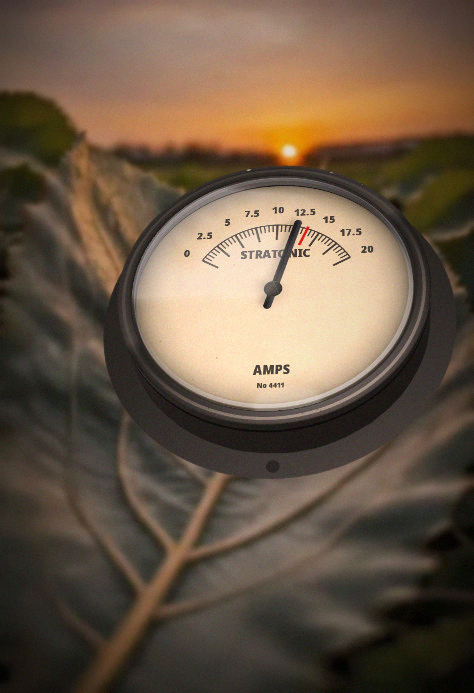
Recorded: value=12.5 unit=A
